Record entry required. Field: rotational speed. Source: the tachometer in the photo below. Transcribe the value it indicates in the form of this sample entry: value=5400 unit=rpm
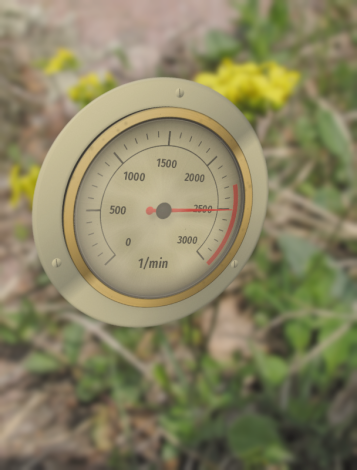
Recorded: value=2500 unit=rpm
